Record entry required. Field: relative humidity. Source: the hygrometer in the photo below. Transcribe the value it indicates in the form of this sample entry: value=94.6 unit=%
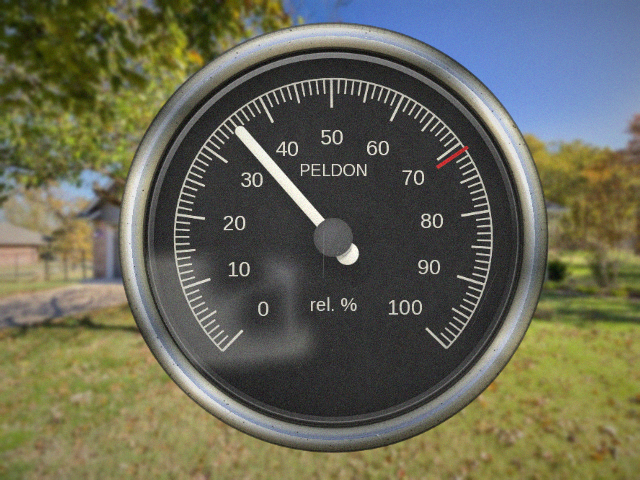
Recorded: value=35 unit=%
